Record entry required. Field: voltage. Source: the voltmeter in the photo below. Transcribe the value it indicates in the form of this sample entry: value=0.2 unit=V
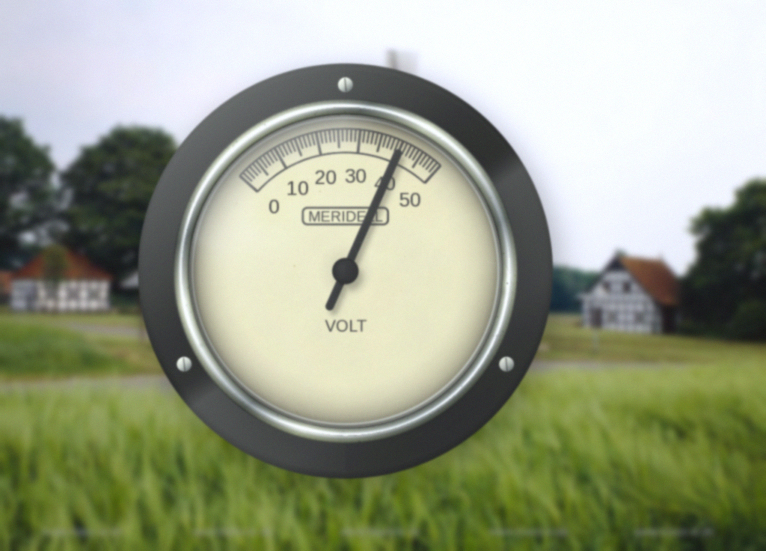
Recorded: value=40 unit=V
